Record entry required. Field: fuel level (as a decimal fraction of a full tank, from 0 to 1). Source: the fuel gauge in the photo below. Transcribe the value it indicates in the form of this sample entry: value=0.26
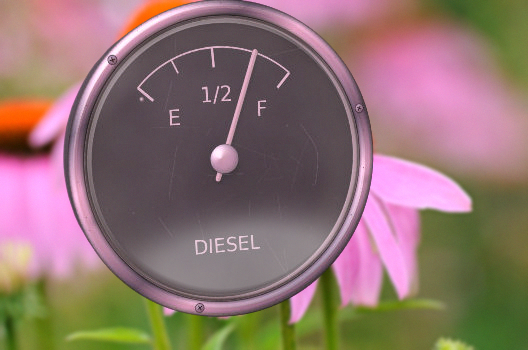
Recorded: value=0.75
